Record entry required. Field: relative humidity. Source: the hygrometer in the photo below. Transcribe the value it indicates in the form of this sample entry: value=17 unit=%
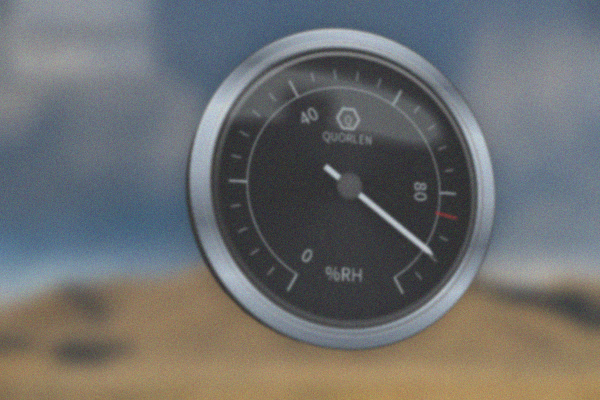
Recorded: value=92 unit=%
